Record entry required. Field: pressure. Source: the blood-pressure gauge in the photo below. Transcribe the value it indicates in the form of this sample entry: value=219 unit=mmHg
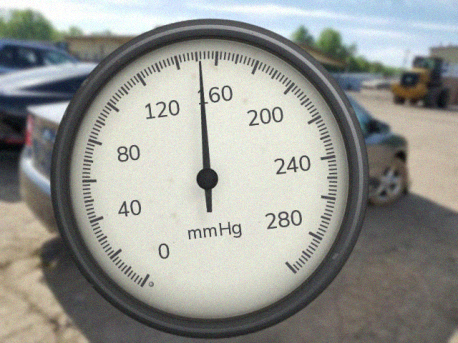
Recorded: value=152 unit=mmHg
